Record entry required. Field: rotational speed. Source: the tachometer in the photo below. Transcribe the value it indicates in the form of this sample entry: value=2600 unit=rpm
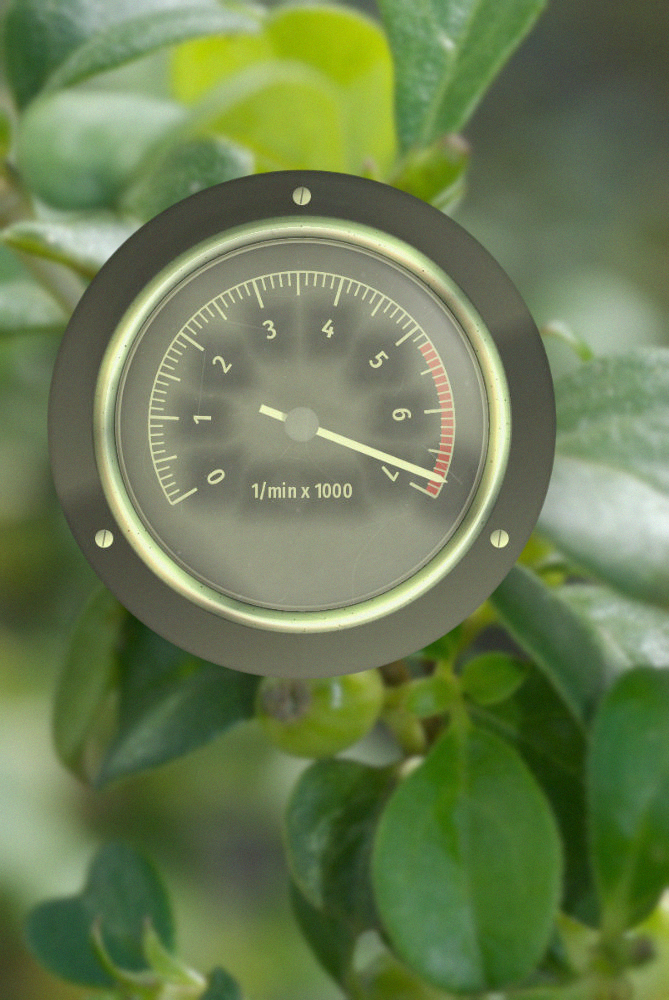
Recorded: value=6800 unit=rpm
